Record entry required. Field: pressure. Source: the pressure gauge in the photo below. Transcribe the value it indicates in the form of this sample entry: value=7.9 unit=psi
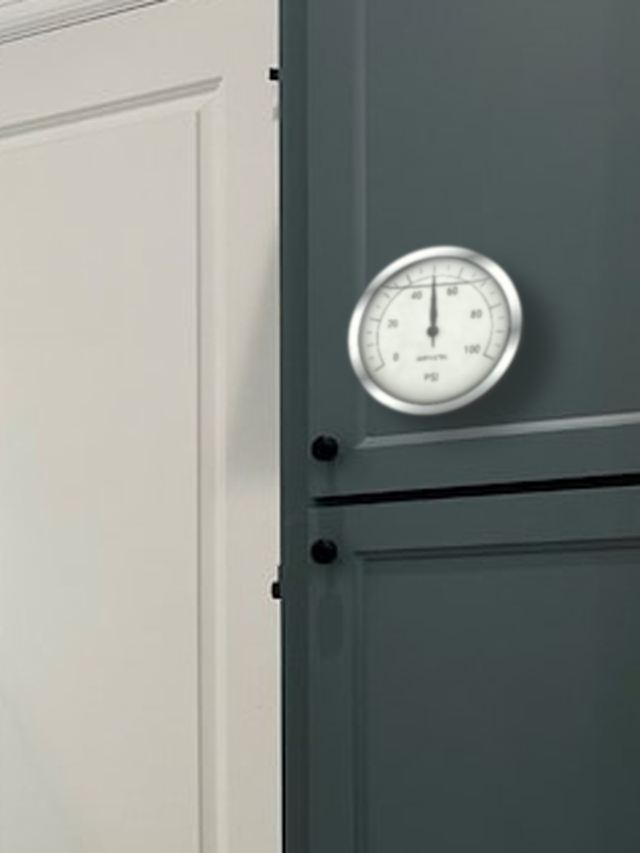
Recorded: value=50 unit=psi
